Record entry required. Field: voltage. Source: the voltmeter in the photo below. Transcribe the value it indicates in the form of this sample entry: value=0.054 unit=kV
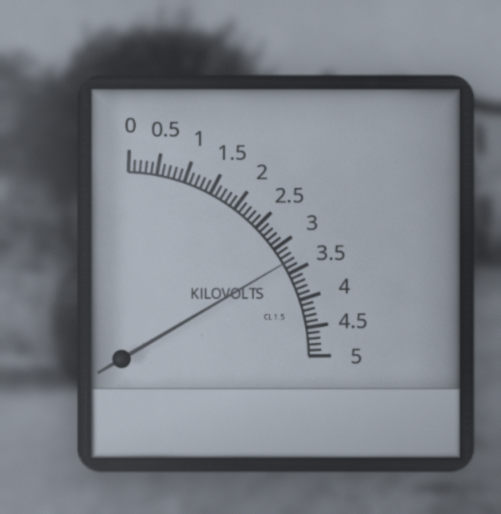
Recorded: value=3.3 unit=kV
